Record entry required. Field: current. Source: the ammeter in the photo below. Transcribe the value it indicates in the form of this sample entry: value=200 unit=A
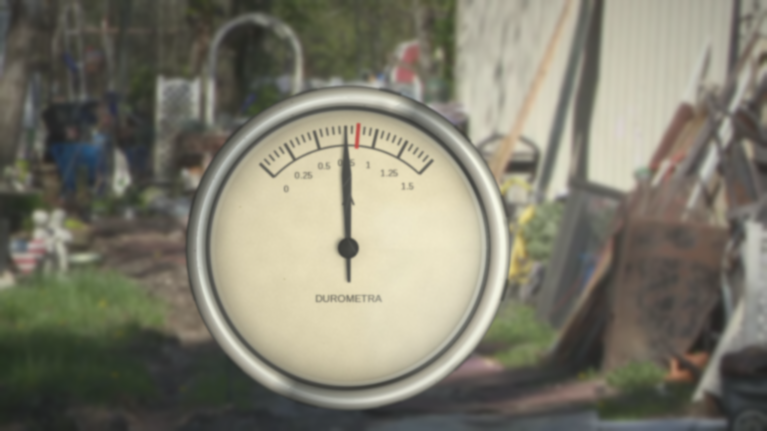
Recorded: value=0.75 unit=A
